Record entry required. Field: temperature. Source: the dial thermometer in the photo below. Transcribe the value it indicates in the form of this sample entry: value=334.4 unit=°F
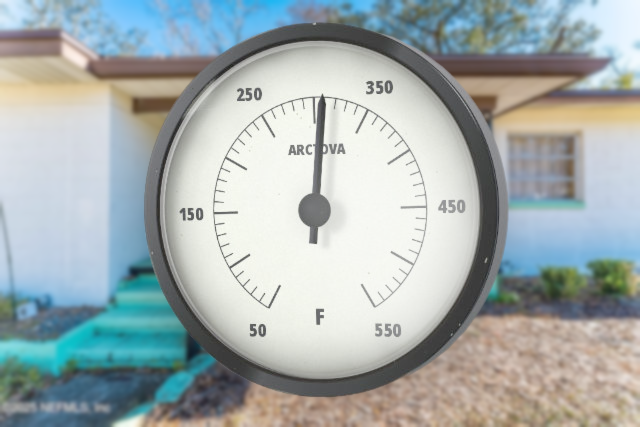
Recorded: value=310 unit=°F
